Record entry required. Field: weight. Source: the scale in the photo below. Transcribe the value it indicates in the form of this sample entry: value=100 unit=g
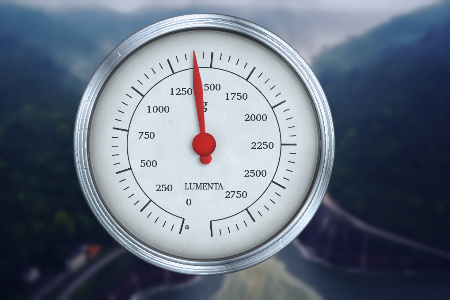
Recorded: value=1400 unit=g
